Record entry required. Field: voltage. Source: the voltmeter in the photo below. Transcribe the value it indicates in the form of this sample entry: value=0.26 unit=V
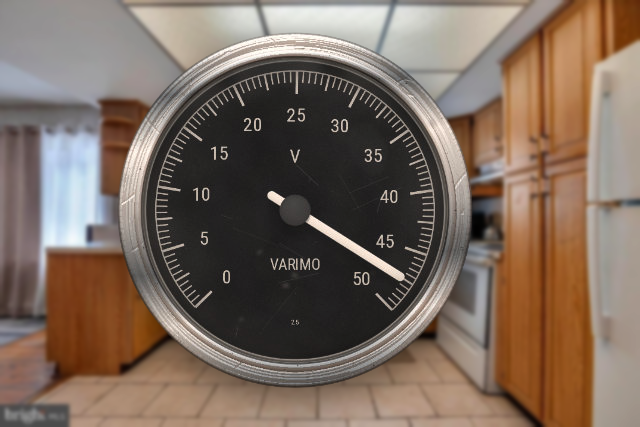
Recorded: value=47.5 unit=V
